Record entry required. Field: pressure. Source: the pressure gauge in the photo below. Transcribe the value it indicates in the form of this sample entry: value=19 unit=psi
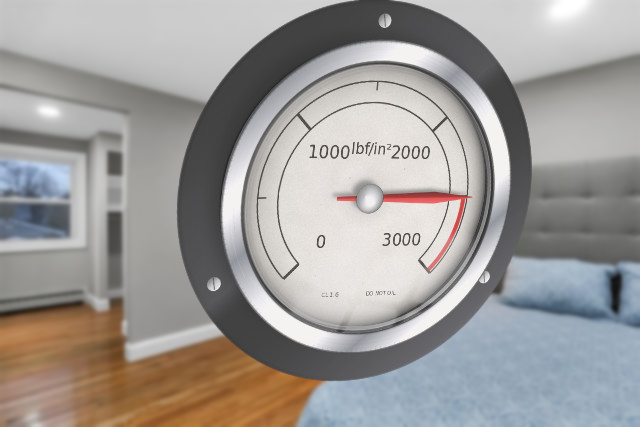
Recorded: value=2500 unit=psi
